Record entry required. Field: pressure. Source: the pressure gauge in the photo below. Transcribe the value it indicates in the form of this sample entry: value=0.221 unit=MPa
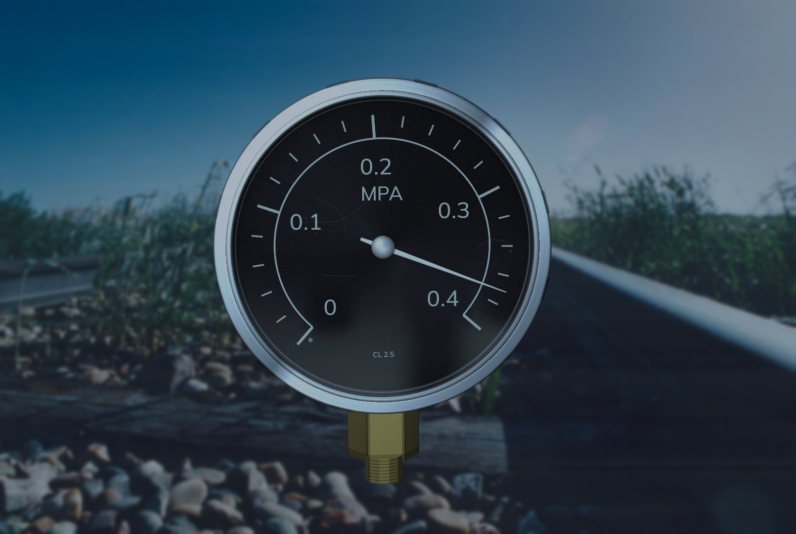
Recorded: value=0.37 unit=MPa
